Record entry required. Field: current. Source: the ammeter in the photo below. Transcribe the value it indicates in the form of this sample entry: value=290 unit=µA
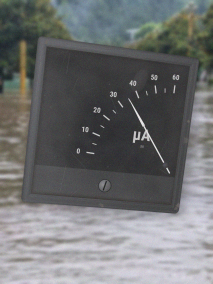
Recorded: value=35 unit=µA
